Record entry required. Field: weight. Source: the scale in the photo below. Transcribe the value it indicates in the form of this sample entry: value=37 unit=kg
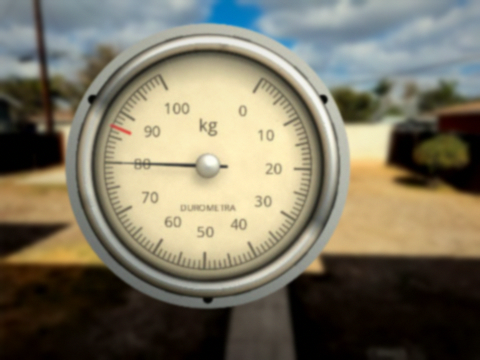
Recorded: value=80 unit=kg
